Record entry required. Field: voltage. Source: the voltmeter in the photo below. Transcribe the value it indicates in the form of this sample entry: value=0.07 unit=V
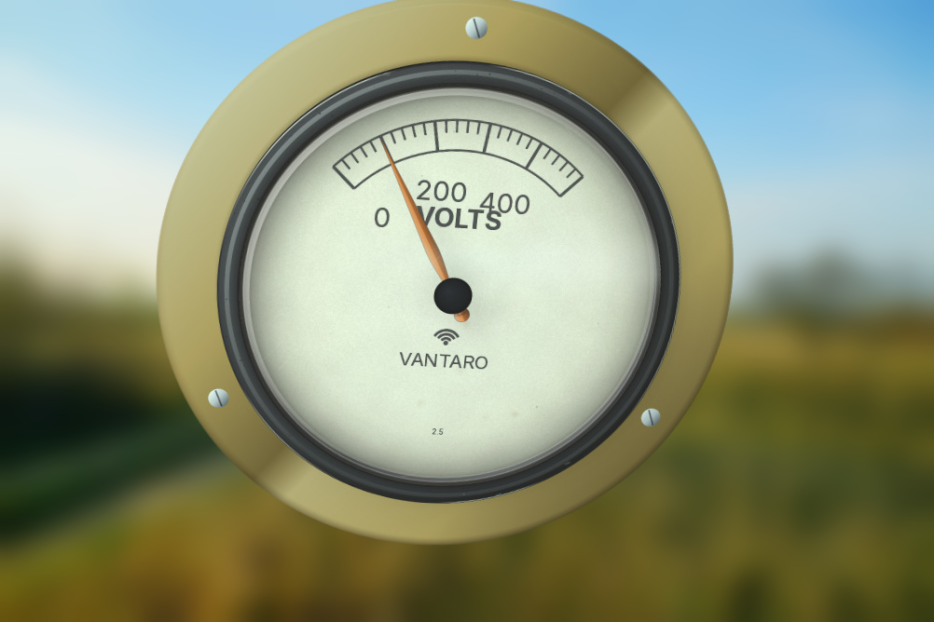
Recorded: value=100 unit=V
